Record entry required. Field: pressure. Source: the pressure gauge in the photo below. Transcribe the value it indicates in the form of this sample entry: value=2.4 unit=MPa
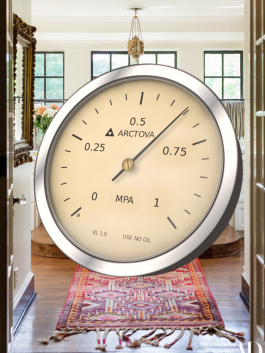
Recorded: value=0.65 unit=MPa
